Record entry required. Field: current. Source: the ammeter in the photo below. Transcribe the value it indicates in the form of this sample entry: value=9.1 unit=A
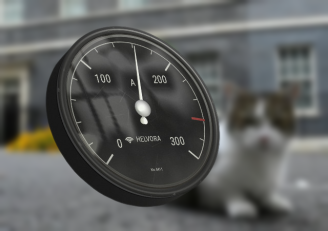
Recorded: value=160 unit=A
